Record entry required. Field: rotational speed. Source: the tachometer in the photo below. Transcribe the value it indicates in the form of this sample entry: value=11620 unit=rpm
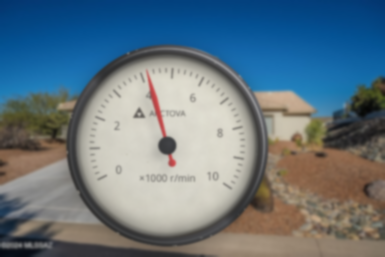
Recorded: value=4200 unit=rpm
